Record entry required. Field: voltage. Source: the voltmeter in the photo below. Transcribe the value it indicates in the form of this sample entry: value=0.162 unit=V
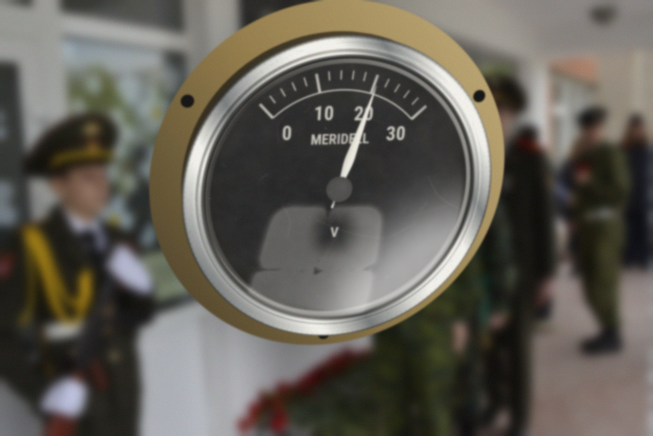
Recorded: value=20 unit=V
